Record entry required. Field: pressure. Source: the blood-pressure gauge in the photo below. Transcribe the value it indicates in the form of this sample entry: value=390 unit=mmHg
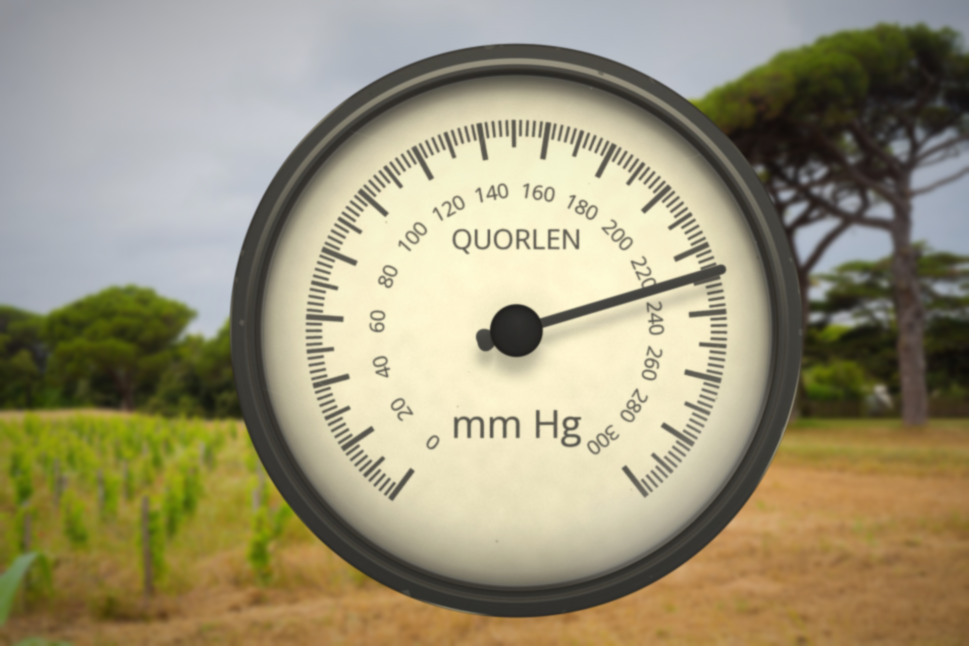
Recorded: value=228 unit=mmHg
